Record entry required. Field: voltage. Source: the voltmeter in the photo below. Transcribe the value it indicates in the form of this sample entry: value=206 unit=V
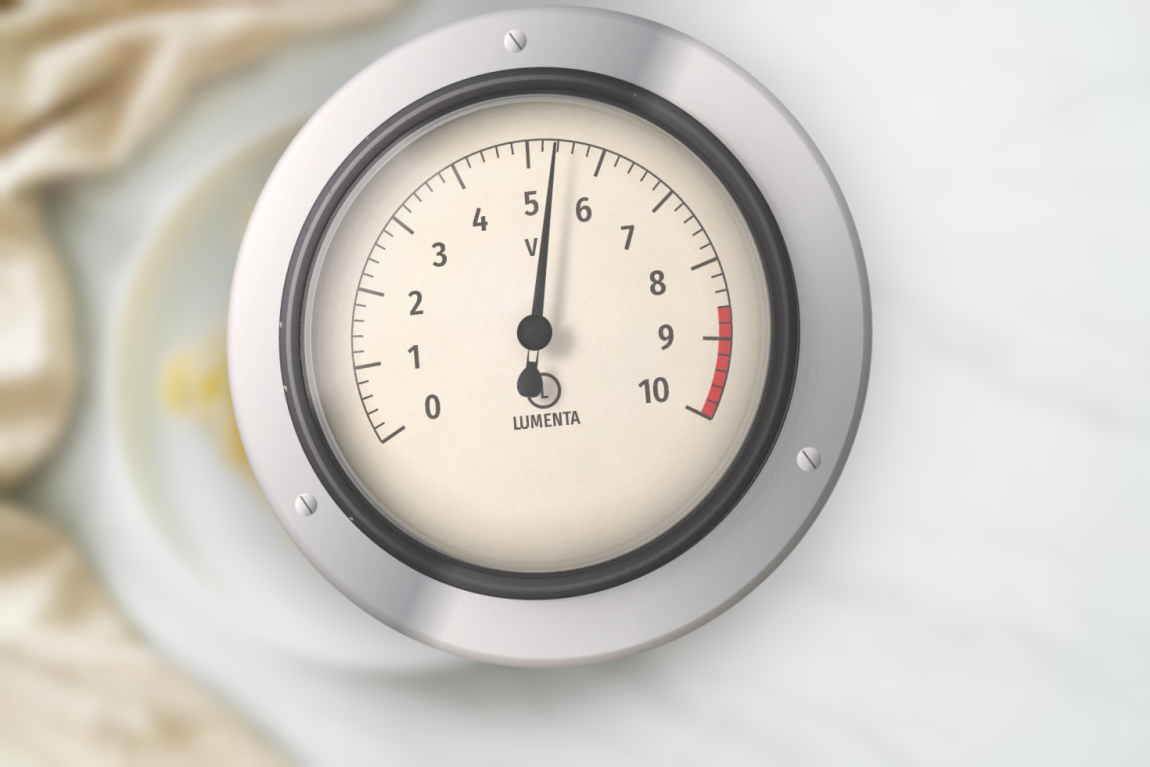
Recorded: value=5.4 unit=V
